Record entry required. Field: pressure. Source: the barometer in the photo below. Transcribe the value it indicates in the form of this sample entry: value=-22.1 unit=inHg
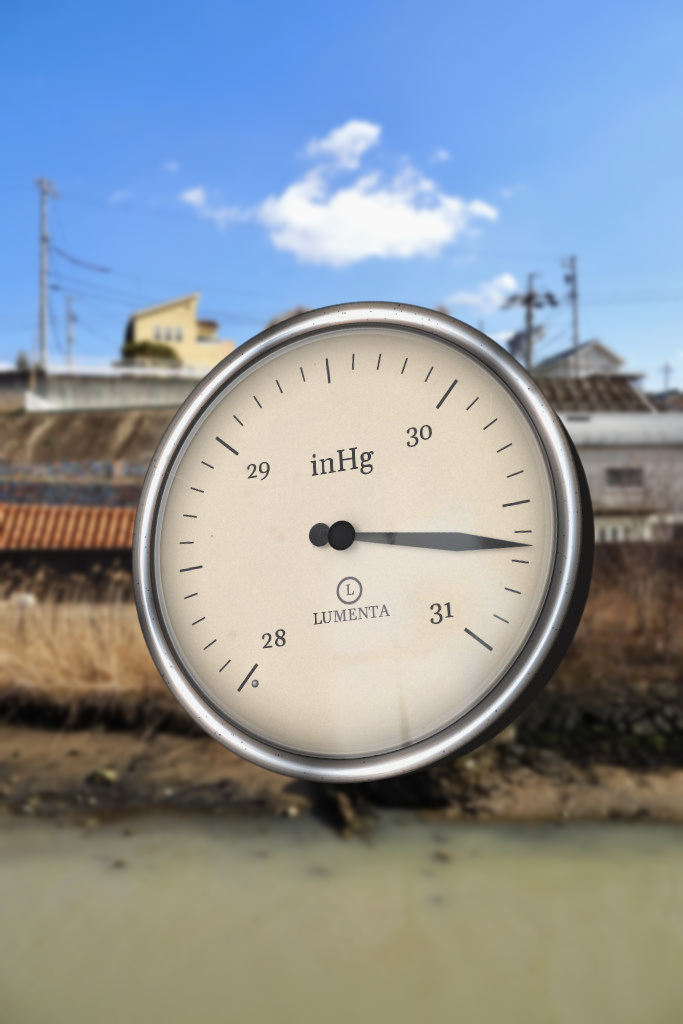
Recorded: value=30.65 unit=inHg
